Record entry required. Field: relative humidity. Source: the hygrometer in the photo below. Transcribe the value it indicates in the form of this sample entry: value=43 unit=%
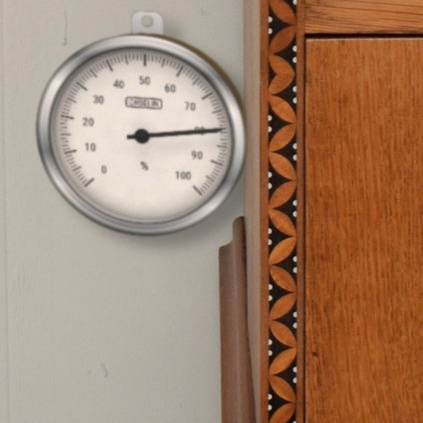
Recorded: value=80 unit=%
